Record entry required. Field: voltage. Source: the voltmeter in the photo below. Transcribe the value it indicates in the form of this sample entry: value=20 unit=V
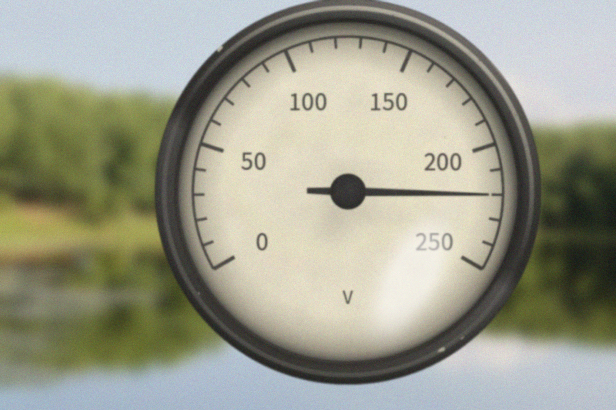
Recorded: value=220 unit=V
